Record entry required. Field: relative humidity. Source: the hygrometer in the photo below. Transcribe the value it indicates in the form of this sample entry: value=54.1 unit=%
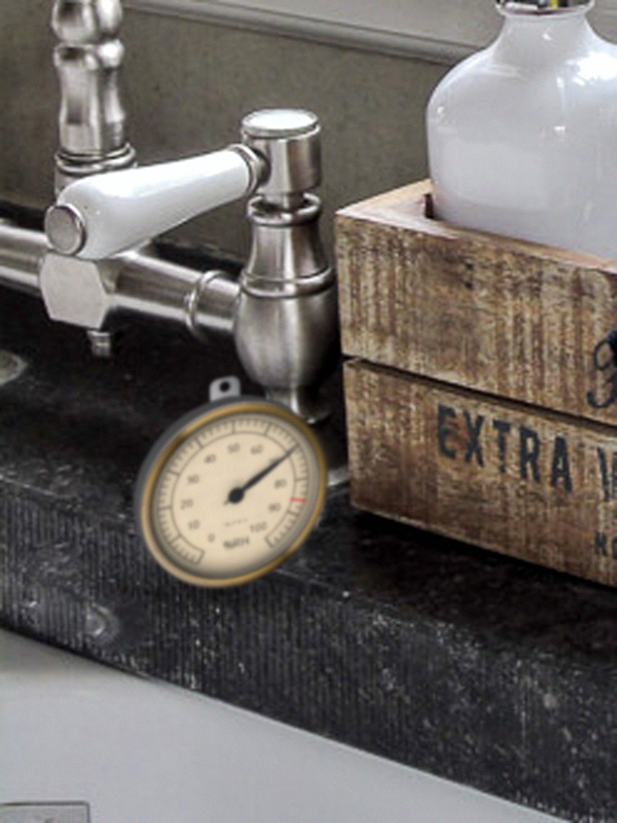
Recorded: value=70 unit=%
